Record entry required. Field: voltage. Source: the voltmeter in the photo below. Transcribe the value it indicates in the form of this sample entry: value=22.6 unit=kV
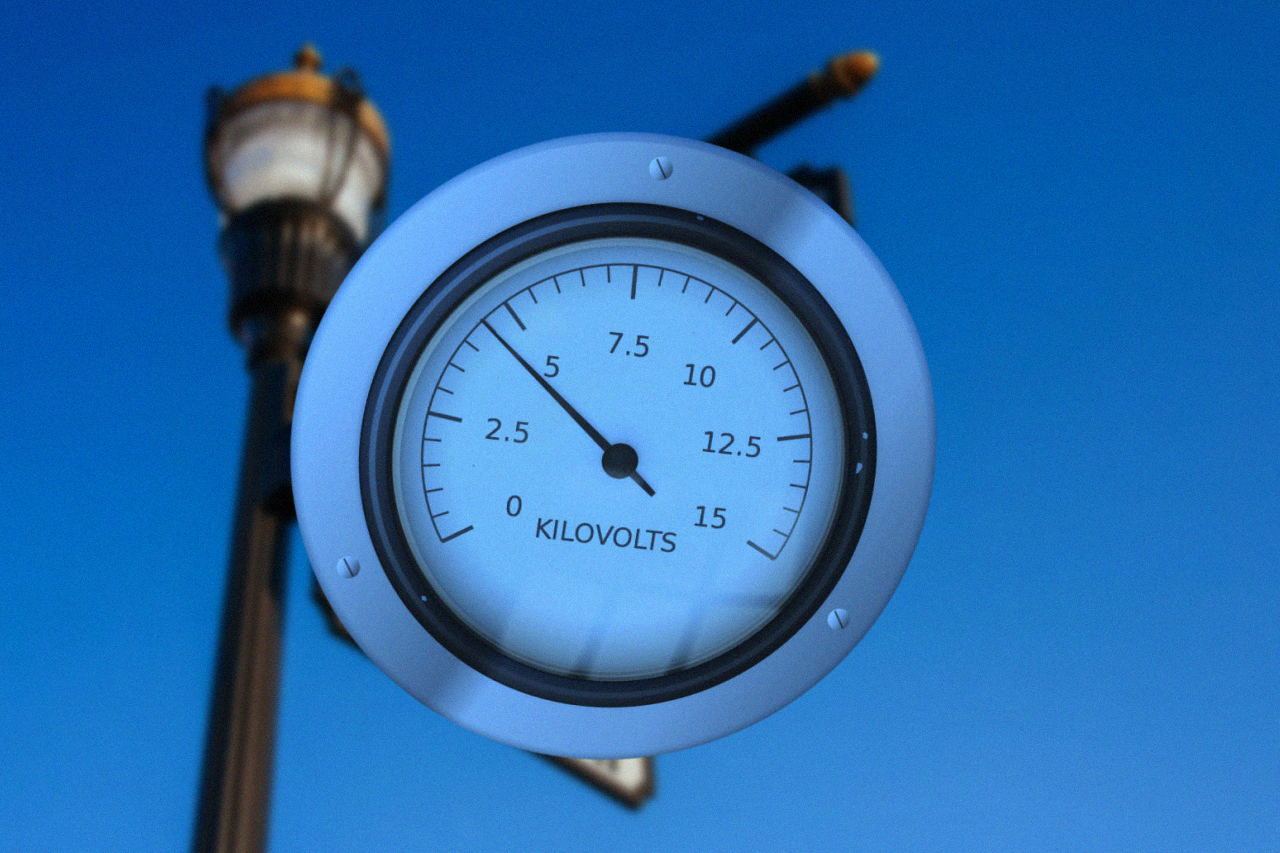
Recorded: value=4.5 unit=kV
